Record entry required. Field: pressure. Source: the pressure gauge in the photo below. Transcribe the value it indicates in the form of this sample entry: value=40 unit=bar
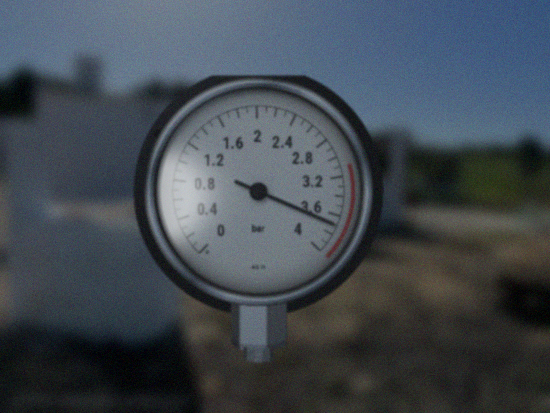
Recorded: value=3.7 unit=bar
